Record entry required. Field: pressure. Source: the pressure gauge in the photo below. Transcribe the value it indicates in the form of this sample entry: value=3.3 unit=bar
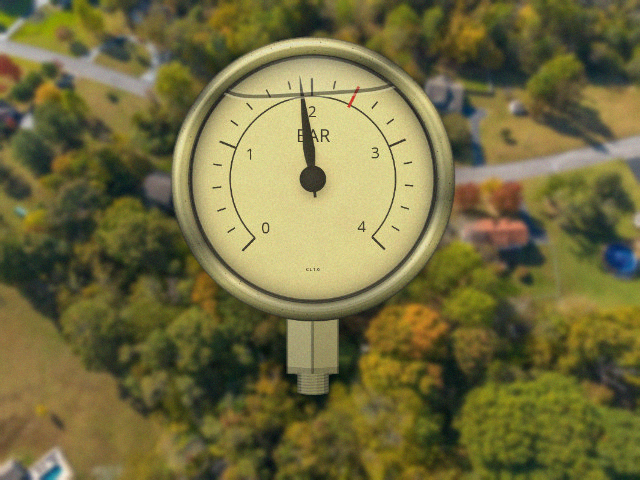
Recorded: value=1.9 unit=bar
